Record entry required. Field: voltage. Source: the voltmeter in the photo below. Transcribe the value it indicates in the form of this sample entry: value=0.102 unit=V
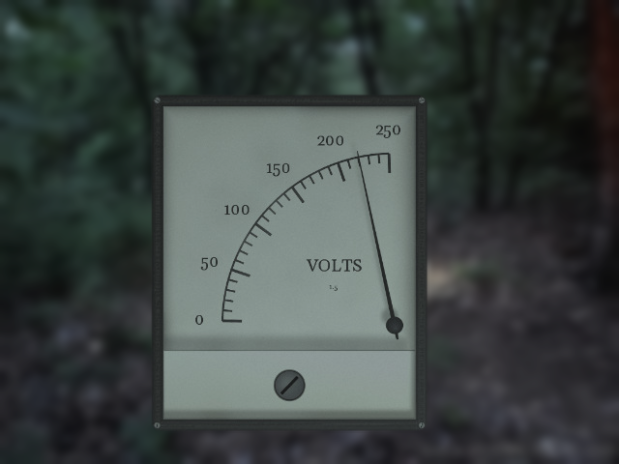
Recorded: value=220 unit=V
